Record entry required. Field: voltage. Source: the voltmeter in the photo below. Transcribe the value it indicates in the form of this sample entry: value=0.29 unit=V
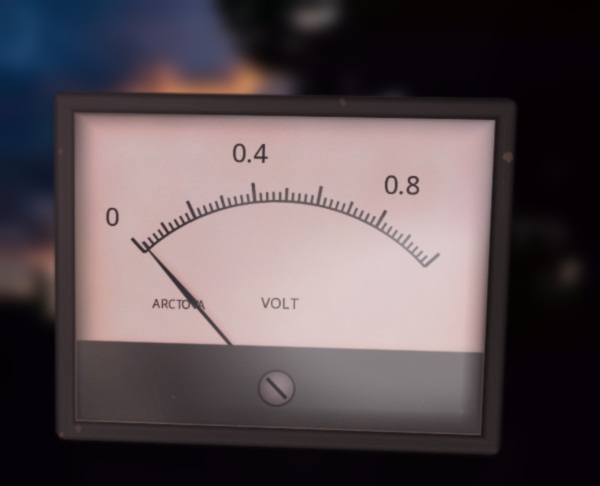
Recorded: value=0.02 unit=V
